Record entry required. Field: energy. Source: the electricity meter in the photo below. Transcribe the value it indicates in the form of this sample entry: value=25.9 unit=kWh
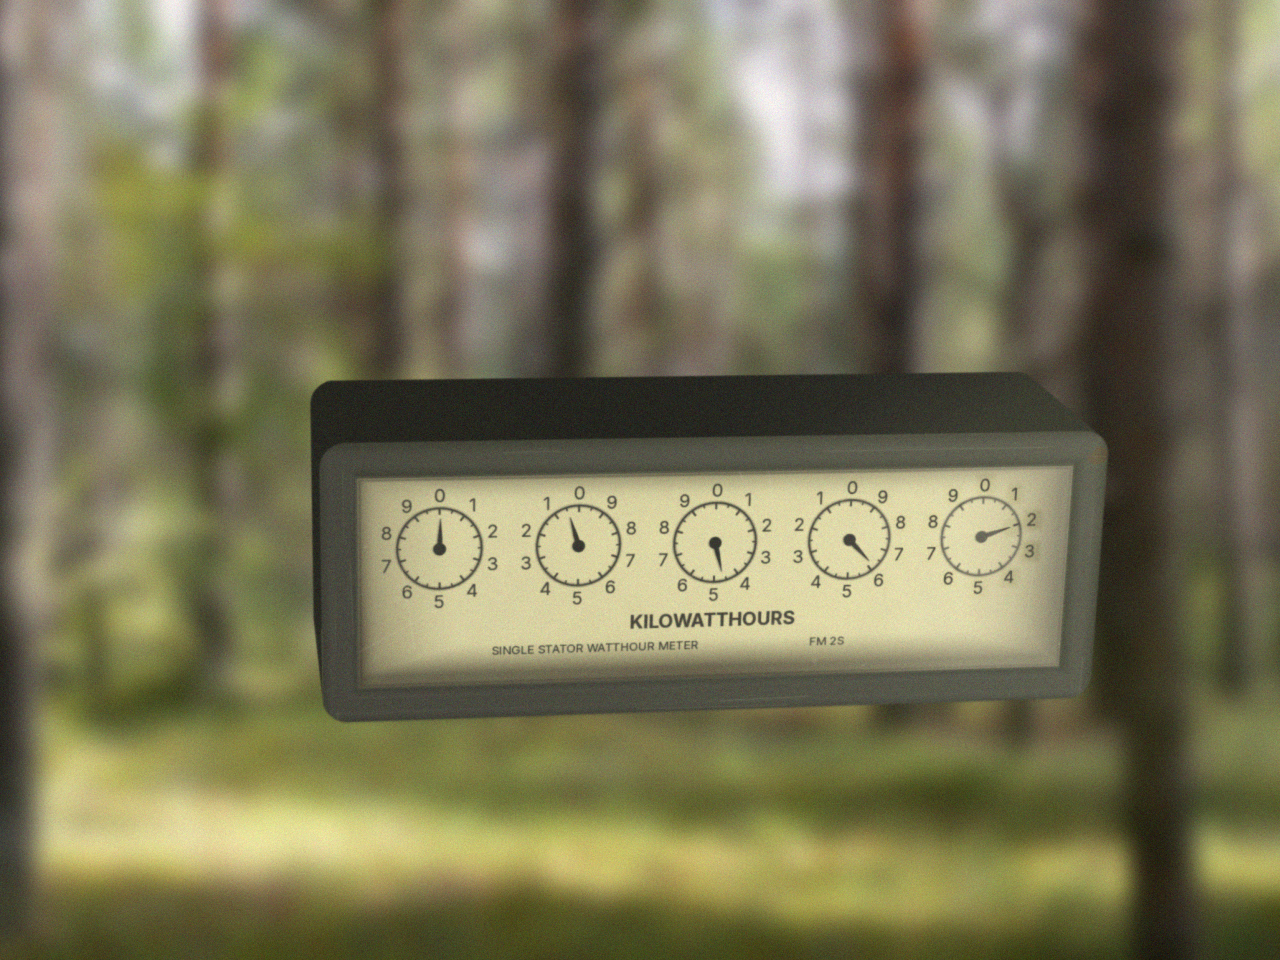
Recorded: value=462 unit=kWh
